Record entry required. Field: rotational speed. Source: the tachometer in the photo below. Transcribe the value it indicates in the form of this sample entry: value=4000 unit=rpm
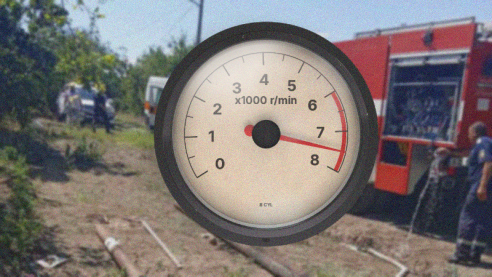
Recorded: value=7500 unit=rpm
